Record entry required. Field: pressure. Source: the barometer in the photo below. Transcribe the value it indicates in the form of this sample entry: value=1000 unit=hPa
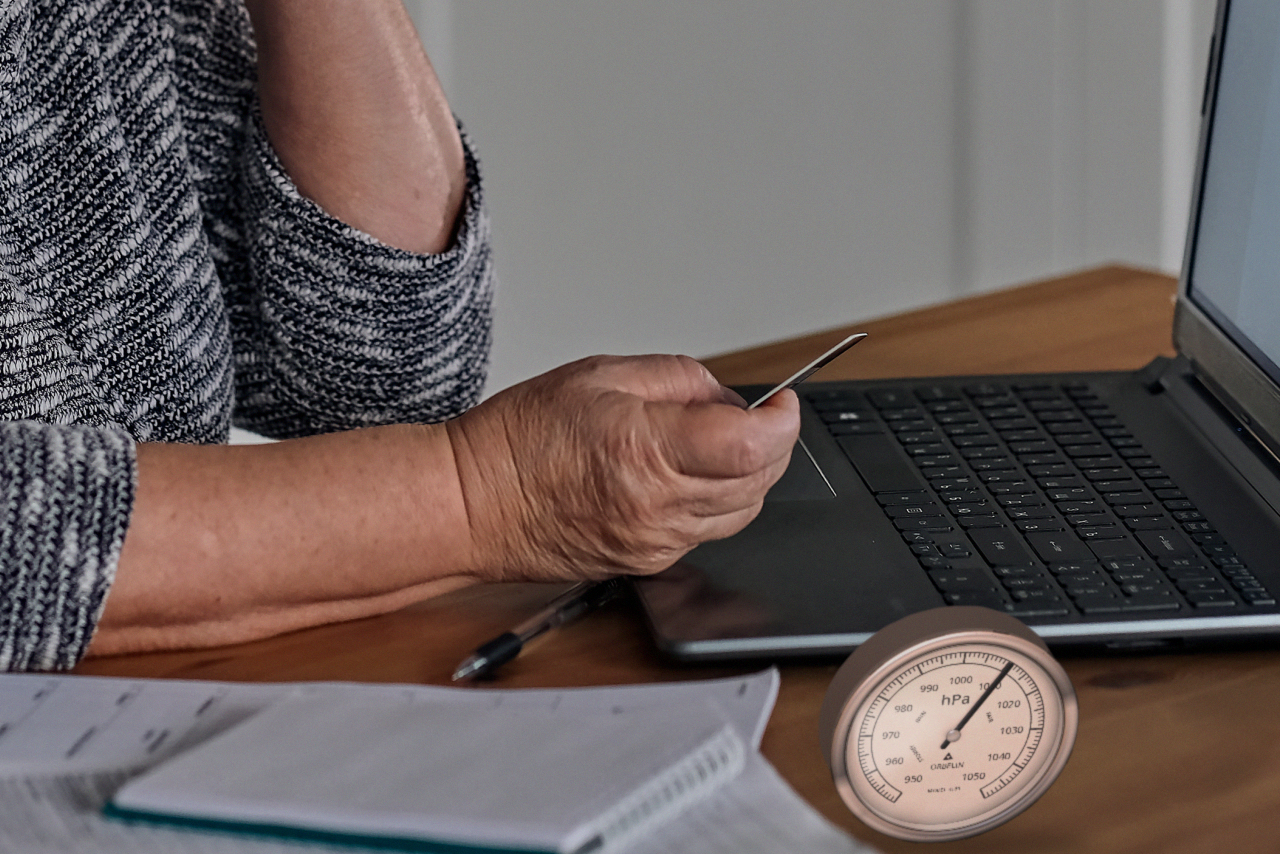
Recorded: value=1010 unit=hPa
